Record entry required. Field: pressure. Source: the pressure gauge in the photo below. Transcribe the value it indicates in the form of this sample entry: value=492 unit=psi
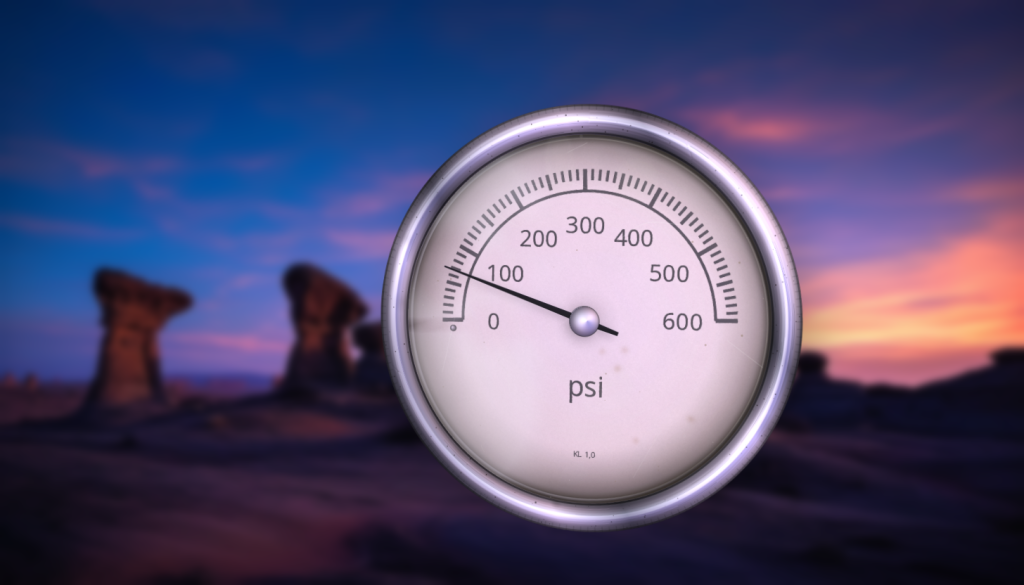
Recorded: value=70 unit=psi
